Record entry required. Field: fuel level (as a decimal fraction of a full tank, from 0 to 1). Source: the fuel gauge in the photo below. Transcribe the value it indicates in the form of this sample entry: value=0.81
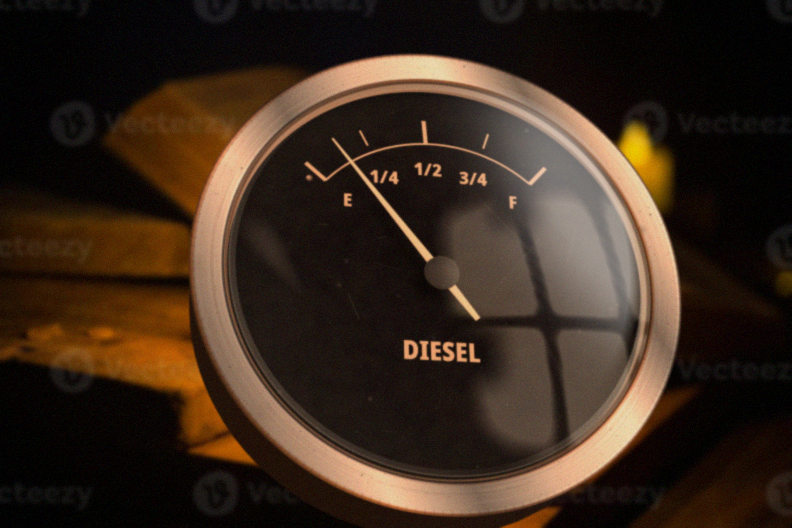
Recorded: value=0.125
